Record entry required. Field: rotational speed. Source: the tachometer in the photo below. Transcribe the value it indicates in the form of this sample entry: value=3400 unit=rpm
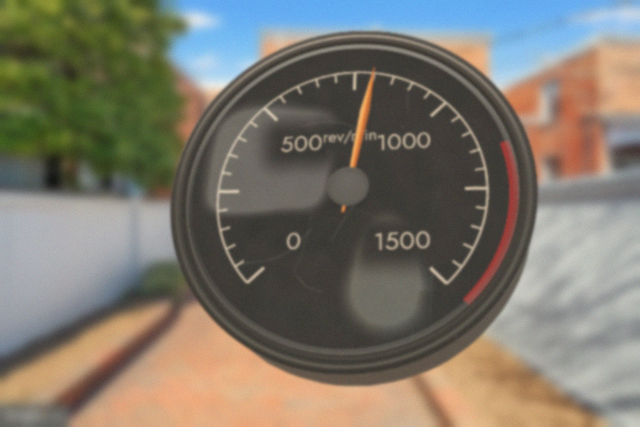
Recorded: value=800 unit=rpm
